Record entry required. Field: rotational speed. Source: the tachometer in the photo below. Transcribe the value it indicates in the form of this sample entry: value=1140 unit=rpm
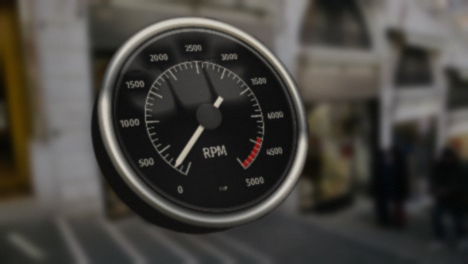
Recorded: value=200 unit=rpm
